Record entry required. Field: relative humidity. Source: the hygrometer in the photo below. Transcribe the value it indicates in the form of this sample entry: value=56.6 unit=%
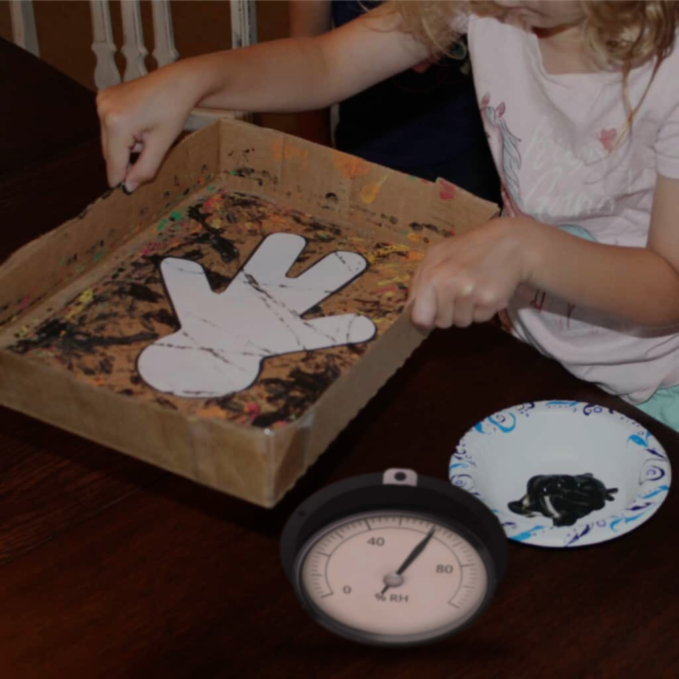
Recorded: value=60 unit=%
